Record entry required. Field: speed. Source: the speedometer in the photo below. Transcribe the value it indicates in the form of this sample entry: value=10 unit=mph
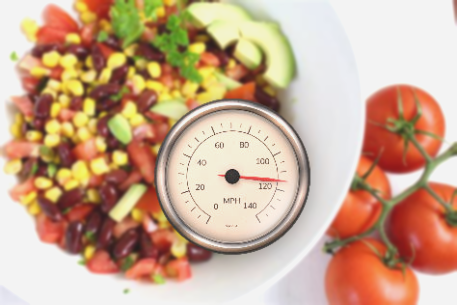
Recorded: value=115 unit=mph
